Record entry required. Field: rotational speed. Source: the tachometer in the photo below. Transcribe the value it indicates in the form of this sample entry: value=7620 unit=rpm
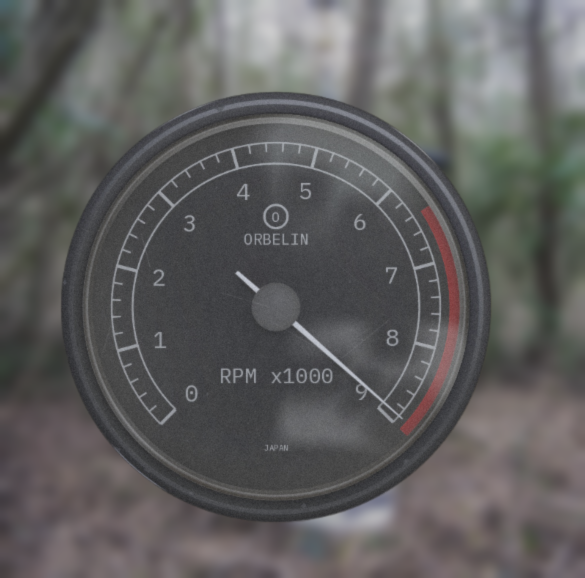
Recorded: value=8900 unit=rpm
